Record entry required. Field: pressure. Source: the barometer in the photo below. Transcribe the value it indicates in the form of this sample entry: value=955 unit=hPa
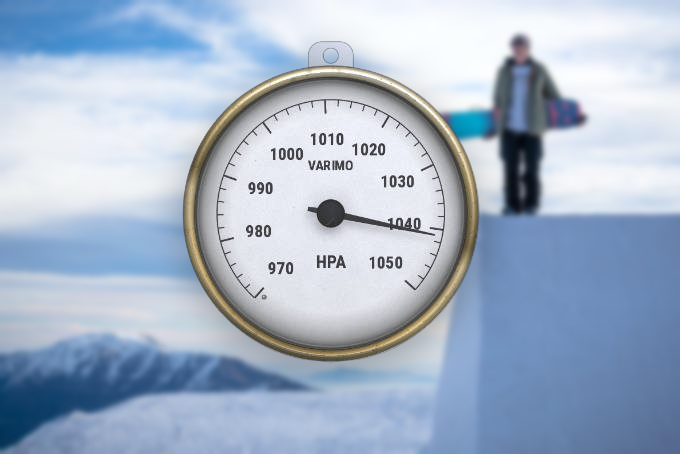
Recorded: value=1041 unit=hPa
